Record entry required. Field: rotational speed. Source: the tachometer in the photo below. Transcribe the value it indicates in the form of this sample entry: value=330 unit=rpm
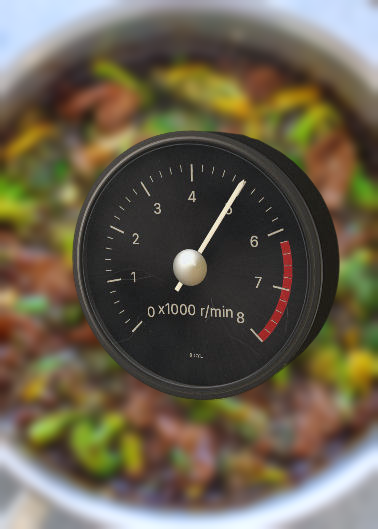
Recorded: value=5000 unit=rpm
